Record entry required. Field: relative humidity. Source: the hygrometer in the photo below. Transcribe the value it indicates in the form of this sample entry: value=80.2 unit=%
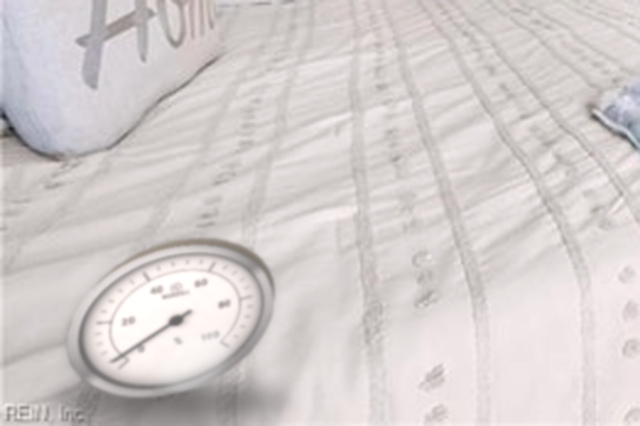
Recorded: value=4 unit=%
